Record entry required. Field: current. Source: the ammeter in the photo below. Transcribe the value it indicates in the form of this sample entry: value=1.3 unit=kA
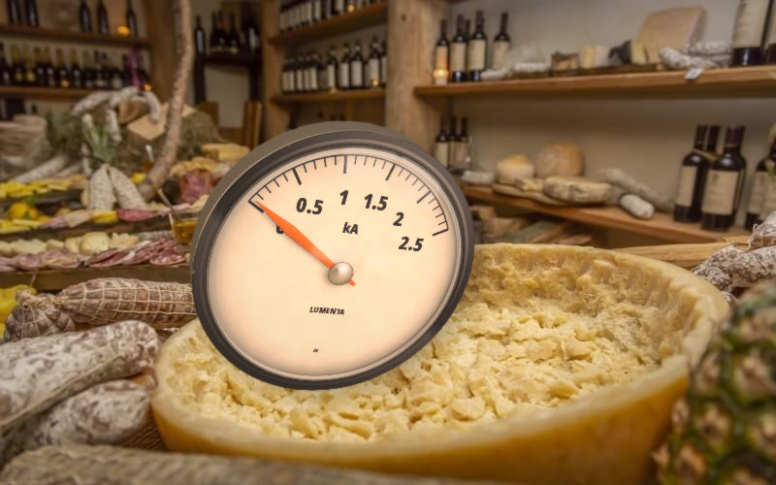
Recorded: value=0.05 unit=kA
